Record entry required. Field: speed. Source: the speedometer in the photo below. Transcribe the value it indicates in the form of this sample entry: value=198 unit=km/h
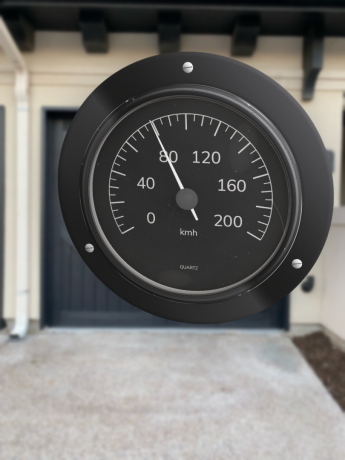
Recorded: value=80 unit=km/h
